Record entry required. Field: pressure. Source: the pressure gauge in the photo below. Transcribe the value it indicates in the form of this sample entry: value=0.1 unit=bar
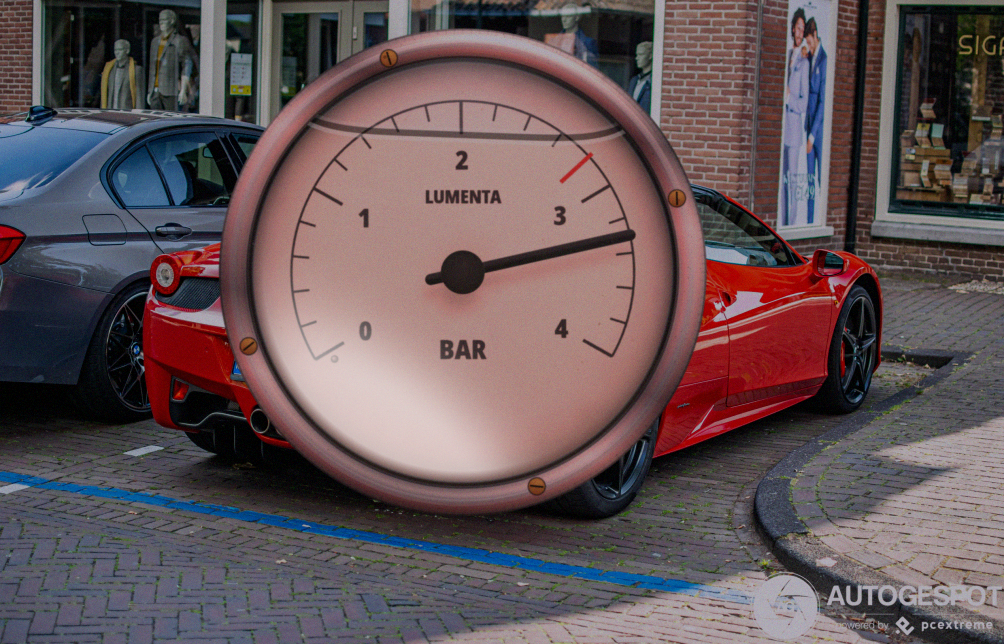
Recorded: value=3.3 unit=bar
